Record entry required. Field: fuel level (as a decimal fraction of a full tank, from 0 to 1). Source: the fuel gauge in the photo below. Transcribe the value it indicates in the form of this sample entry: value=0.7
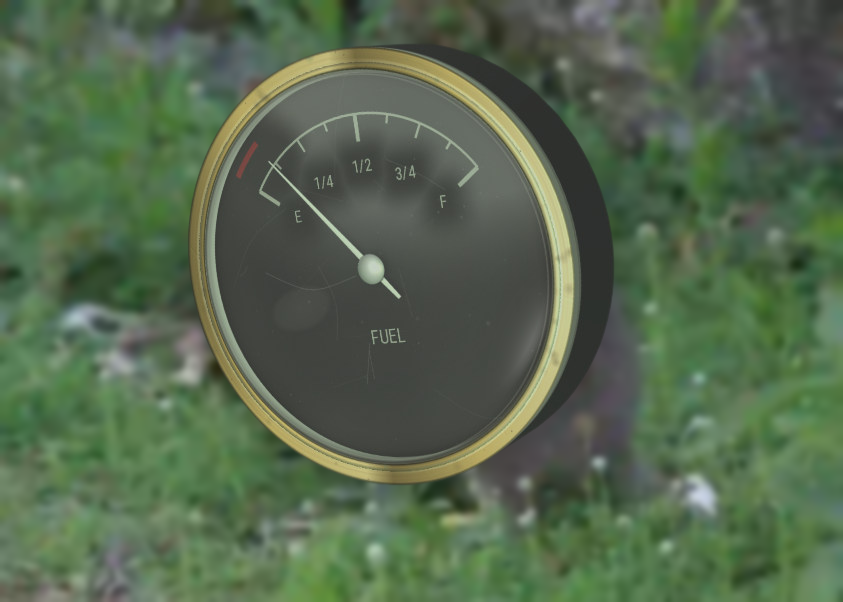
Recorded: value=0.125
